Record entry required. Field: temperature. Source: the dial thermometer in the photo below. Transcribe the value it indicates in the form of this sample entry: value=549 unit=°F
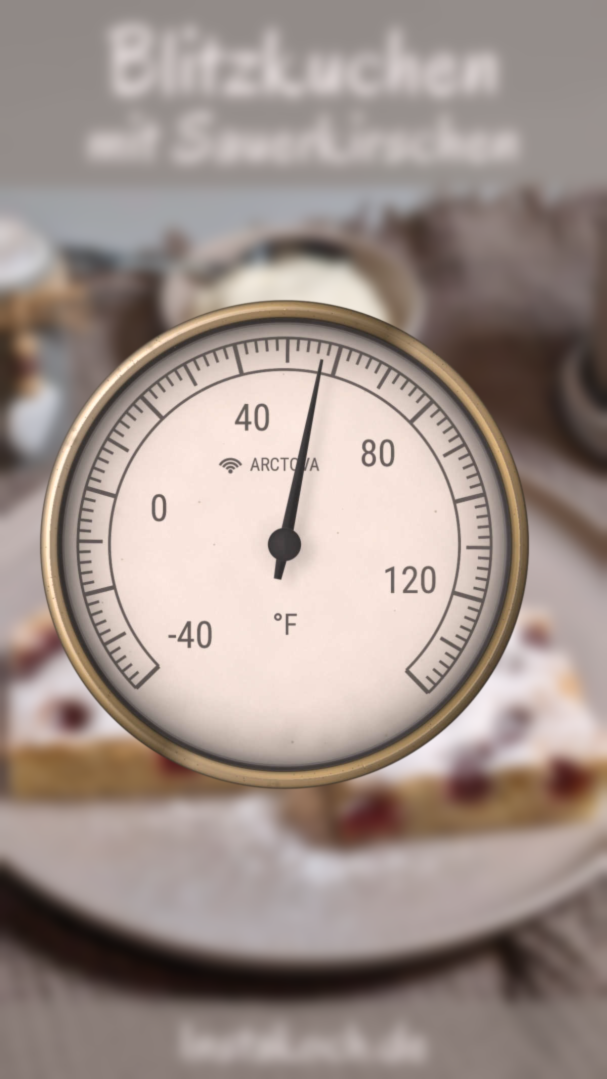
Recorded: value=57 unit=°F
